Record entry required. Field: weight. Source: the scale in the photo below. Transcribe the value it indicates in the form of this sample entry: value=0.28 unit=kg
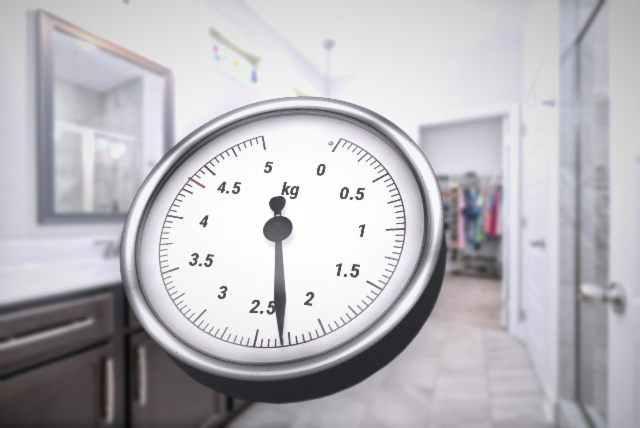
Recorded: value=2.3 unit=kg
